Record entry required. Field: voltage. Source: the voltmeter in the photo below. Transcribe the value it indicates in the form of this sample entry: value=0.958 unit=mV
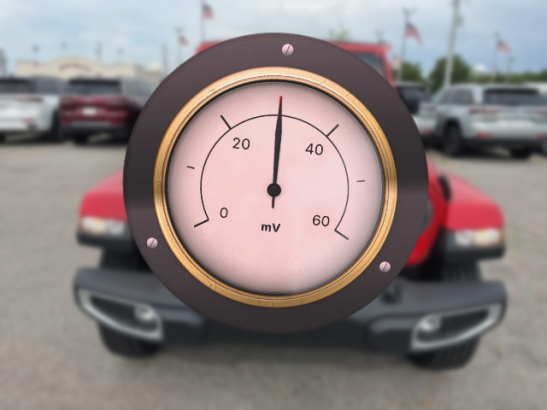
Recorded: value=30 unit=mV
